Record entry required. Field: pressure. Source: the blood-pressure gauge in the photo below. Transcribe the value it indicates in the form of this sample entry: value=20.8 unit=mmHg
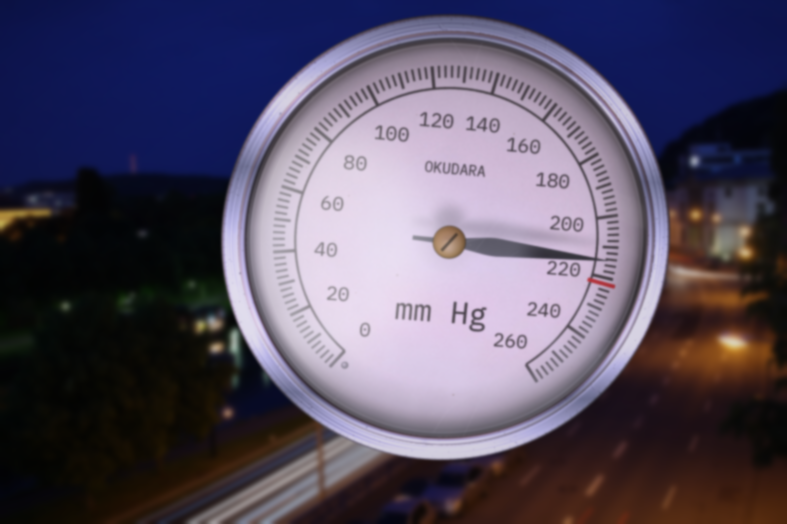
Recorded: value=214 unit=mmHg
